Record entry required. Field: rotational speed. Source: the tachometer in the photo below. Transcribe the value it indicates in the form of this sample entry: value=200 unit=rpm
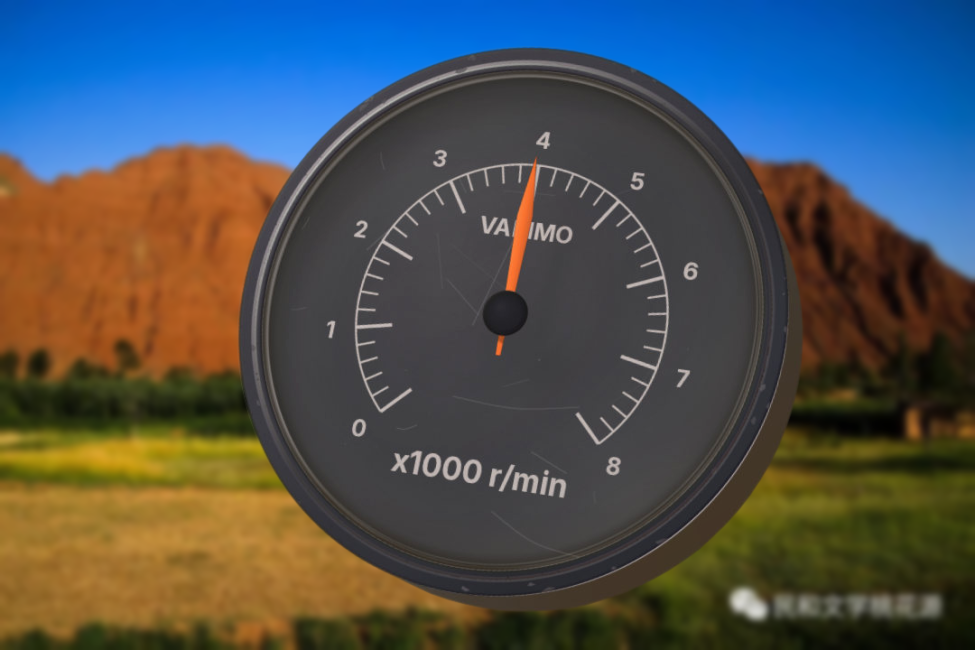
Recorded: value=4000 unit=rpm
